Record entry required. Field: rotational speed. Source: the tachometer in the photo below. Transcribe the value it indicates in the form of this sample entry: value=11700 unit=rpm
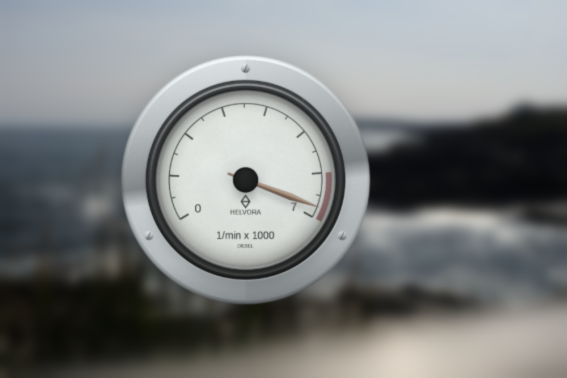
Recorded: value=6750 unit=rpm
